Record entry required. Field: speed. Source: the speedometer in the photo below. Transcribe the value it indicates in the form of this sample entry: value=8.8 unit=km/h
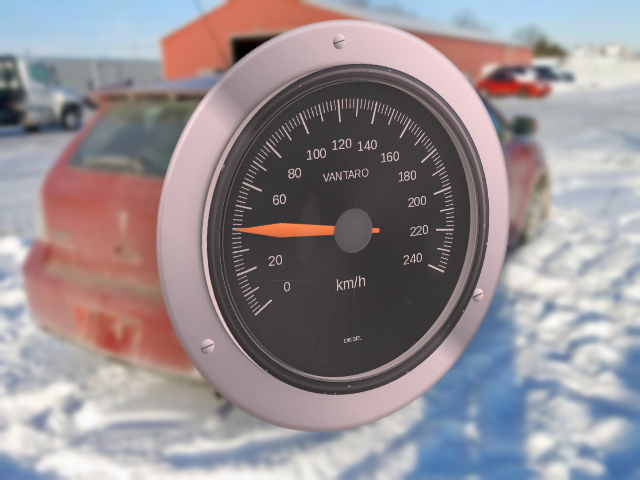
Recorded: value=40 unit=km/h
